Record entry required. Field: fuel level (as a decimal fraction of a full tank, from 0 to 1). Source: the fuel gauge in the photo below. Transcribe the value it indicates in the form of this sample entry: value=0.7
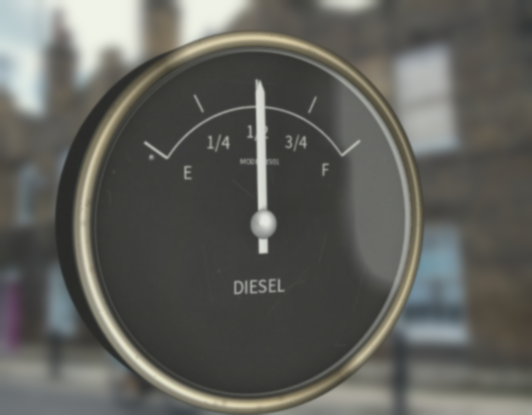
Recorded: value=0.5
